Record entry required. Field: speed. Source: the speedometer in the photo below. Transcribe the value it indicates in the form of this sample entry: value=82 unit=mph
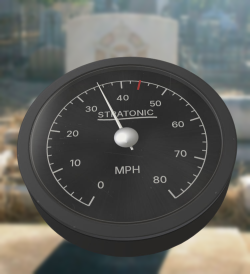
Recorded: value=35 unit=mph
